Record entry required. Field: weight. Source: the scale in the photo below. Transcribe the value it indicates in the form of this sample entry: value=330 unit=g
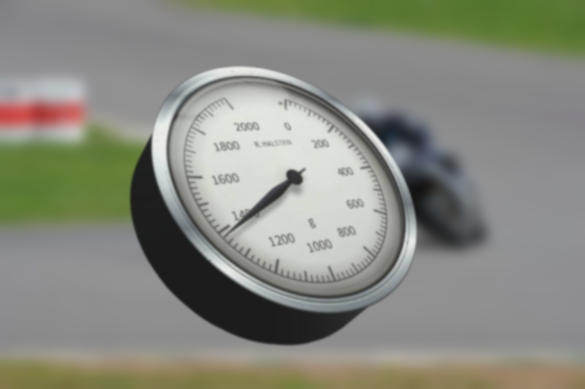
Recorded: value=1380 unit=g
